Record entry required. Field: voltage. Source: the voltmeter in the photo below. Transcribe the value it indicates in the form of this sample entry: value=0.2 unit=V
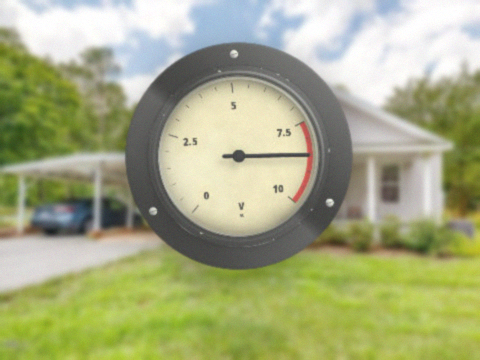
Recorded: value=8.5 unit=V
